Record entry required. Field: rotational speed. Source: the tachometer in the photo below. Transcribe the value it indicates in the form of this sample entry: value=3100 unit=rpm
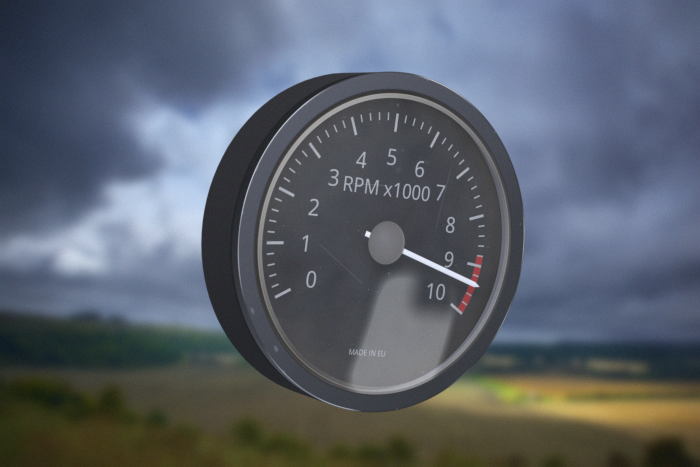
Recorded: value=9400 unit=rpm
